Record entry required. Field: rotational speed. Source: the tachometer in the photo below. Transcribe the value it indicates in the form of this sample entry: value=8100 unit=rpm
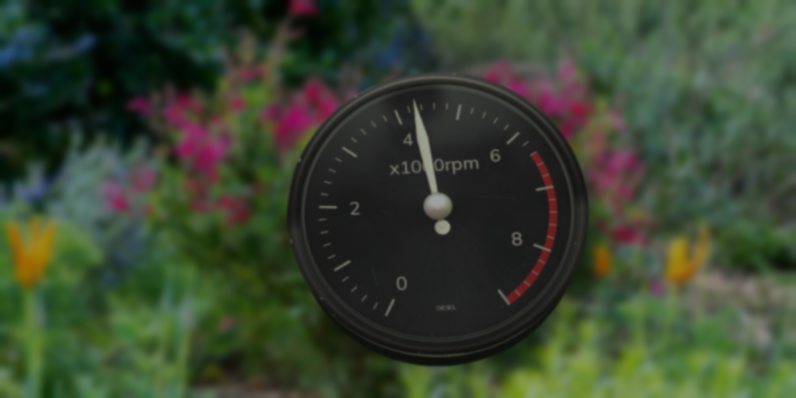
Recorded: value=4300 unit=rpm
